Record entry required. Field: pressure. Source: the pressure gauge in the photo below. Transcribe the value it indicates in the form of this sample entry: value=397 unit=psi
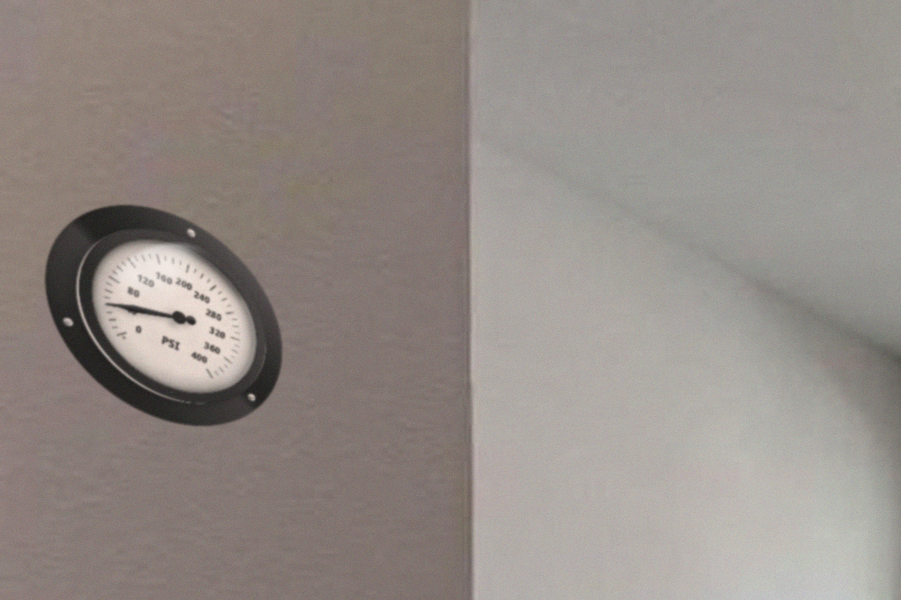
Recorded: value=40 unit=psi
